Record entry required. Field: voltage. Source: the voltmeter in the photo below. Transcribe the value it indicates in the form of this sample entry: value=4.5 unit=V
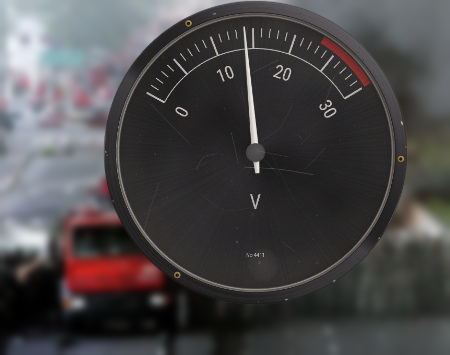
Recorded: value=14 unit=V
